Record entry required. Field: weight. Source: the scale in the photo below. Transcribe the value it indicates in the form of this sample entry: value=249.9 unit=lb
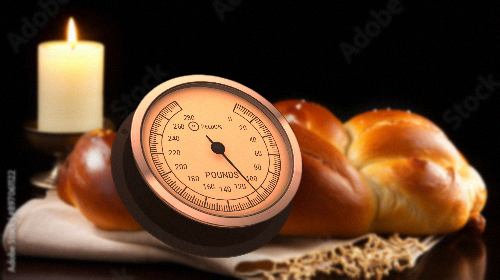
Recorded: value=110 unit=lb
